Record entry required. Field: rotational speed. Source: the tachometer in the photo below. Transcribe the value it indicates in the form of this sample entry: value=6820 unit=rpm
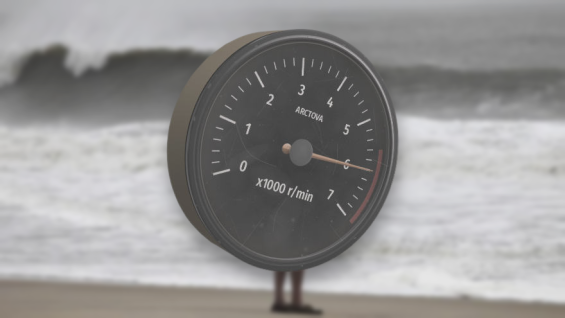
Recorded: value=6000 unit=rpm
